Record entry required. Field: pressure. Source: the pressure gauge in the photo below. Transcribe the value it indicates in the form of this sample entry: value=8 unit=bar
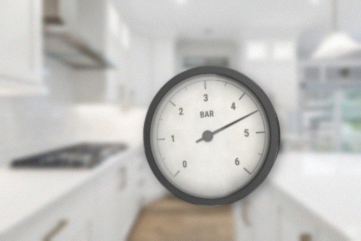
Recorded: value=4.5 unit=bar
